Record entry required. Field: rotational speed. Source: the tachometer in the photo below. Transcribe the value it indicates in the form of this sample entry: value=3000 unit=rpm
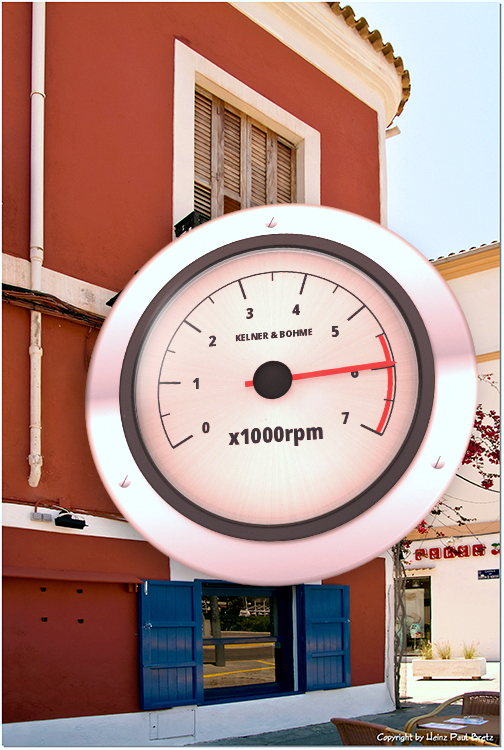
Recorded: value=6000 unit=rpm
